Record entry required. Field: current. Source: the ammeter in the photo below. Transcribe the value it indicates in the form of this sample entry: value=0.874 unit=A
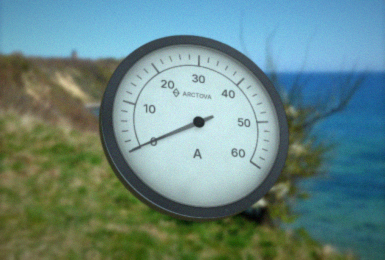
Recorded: value=0 unit=A
